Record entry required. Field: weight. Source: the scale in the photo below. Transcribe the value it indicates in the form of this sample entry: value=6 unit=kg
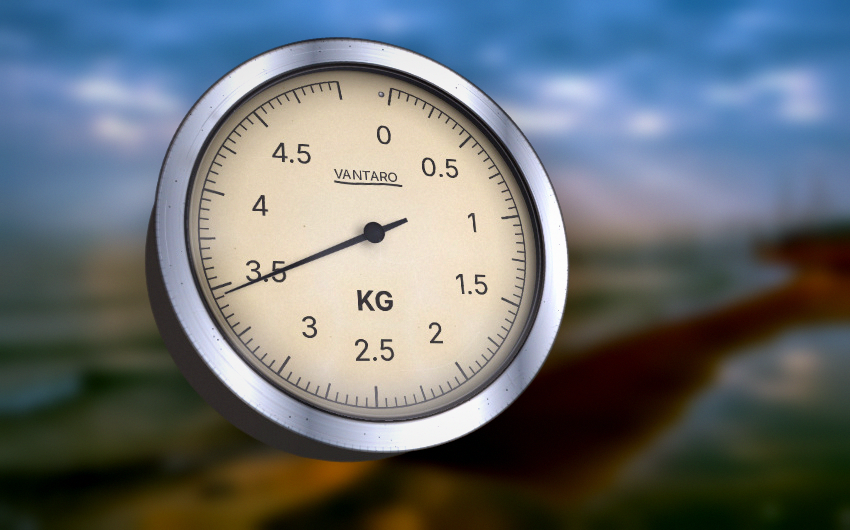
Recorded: value=3.45 unit=kg
